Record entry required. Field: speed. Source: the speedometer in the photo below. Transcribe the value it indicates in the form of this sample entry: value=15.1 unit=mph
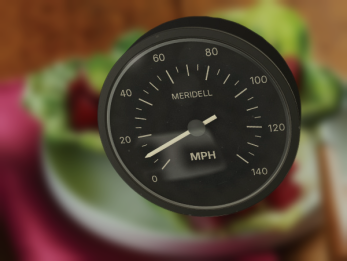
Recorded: value=10 unit=mph
